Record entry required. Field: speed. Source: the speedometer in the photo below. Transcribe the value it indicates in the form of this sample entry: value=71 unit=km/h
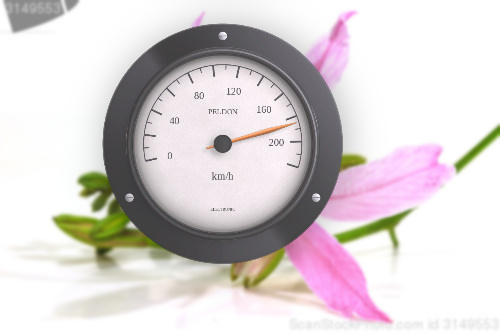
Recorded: value=185 unit=km/h
